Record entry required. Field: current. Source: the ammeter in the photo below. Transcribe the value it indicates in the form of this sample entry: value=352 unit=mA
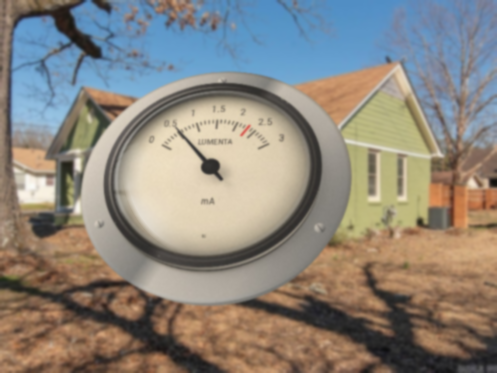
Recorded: value=0.5 unit=mA
